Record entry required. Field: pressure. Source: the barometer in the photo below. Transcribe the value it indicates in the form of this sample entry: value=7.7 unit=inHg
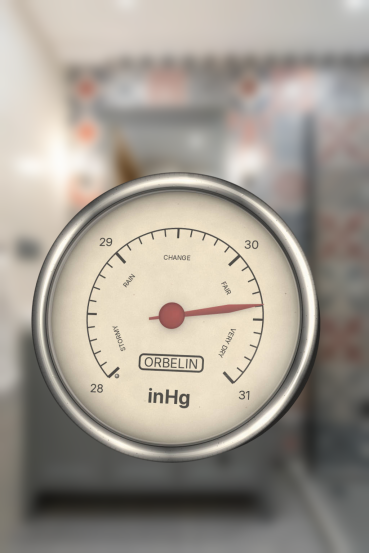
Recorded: value=30.4 unit=inHg
